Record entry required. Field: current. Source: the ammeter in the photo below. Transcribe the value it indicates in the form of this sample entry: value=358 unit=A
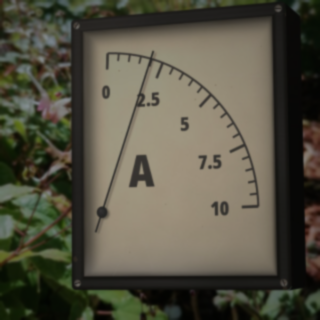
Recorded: value=2 unit=A
